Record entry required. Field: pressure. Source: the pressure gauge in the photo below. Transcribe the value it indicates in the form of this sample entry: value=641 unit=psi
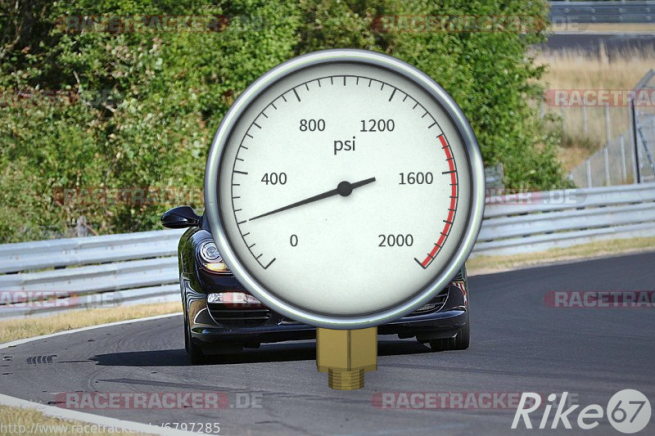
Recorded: value=200 unit=psi
